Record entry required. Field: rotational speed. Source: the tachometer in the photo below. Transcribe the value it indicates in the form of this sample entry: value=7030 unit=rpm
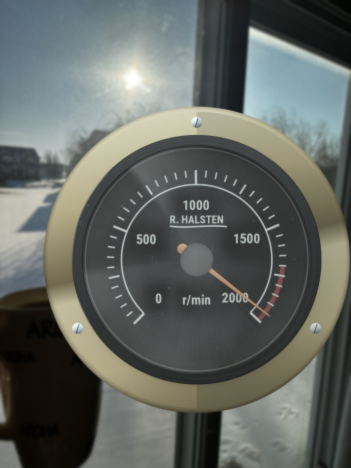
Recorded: value=1950 unit=rpm
